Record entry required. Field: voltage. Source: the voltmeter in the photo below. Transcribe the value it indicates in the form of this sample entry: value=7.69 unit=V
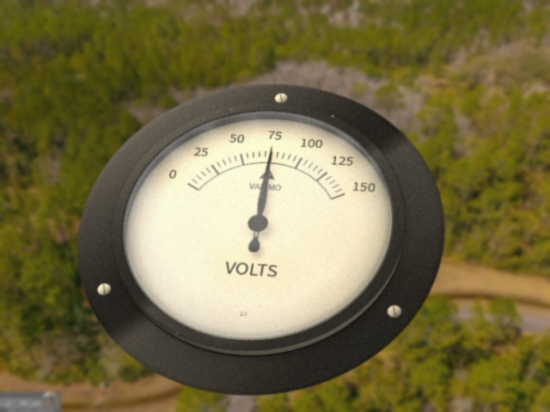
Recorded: value=75 unit=V
